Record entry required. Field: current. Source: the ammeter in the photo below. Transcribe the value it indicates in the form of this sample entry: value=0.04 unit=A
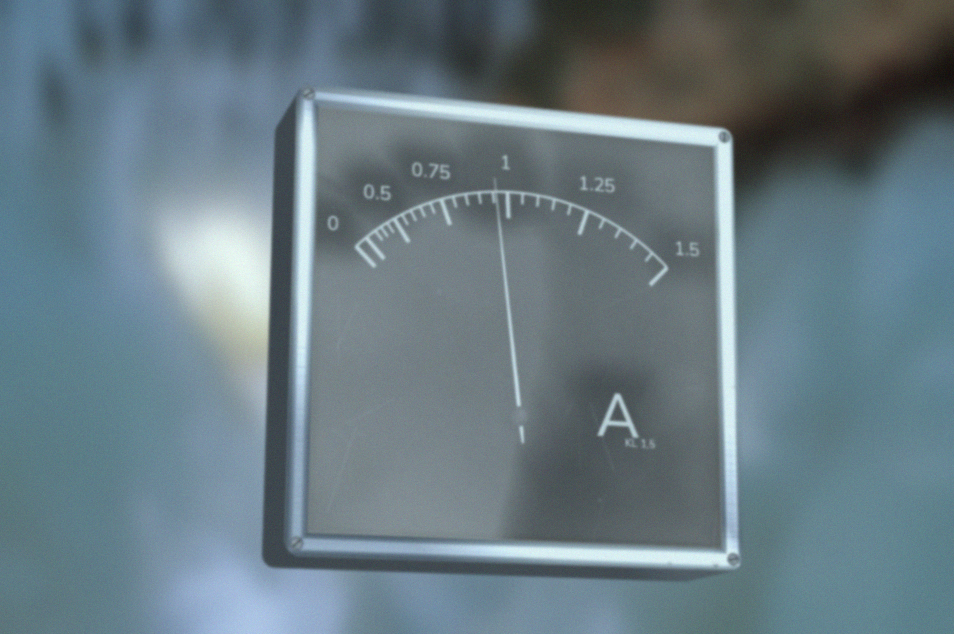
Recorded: value=0.95 unit=A
